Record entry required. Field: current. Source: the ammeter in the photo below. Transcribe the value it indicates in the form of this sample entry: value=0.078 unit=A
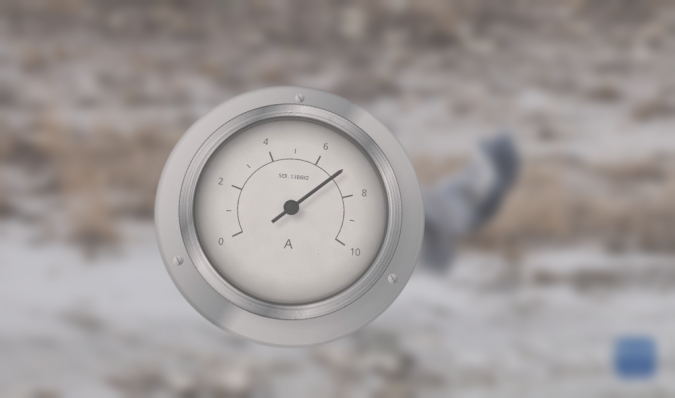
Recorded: value=7 unit=A
